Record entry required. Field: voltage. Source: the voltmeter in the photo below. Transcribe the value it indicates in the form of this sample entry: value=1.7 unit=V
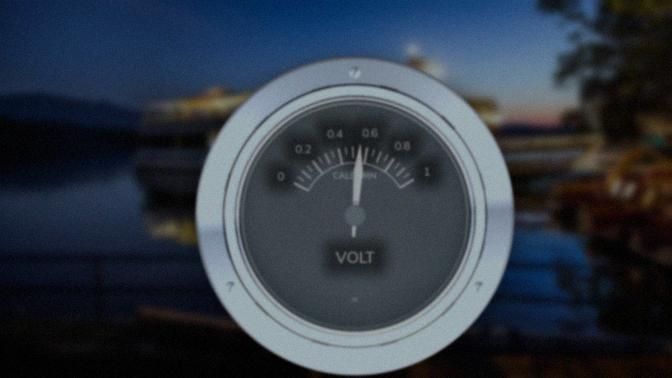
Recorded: value=0.55 unit=V
